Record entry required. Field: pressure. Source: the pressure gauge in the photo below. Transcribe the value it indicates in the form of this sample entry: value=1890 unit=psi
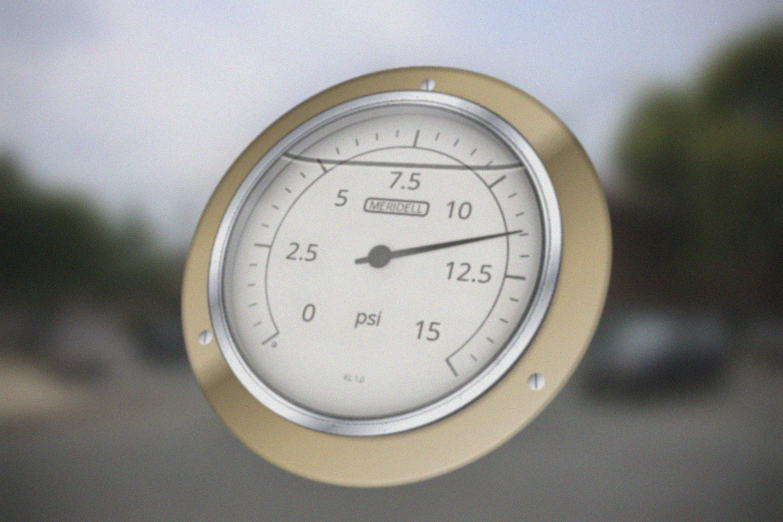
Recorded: value=11.5 unit=psi
